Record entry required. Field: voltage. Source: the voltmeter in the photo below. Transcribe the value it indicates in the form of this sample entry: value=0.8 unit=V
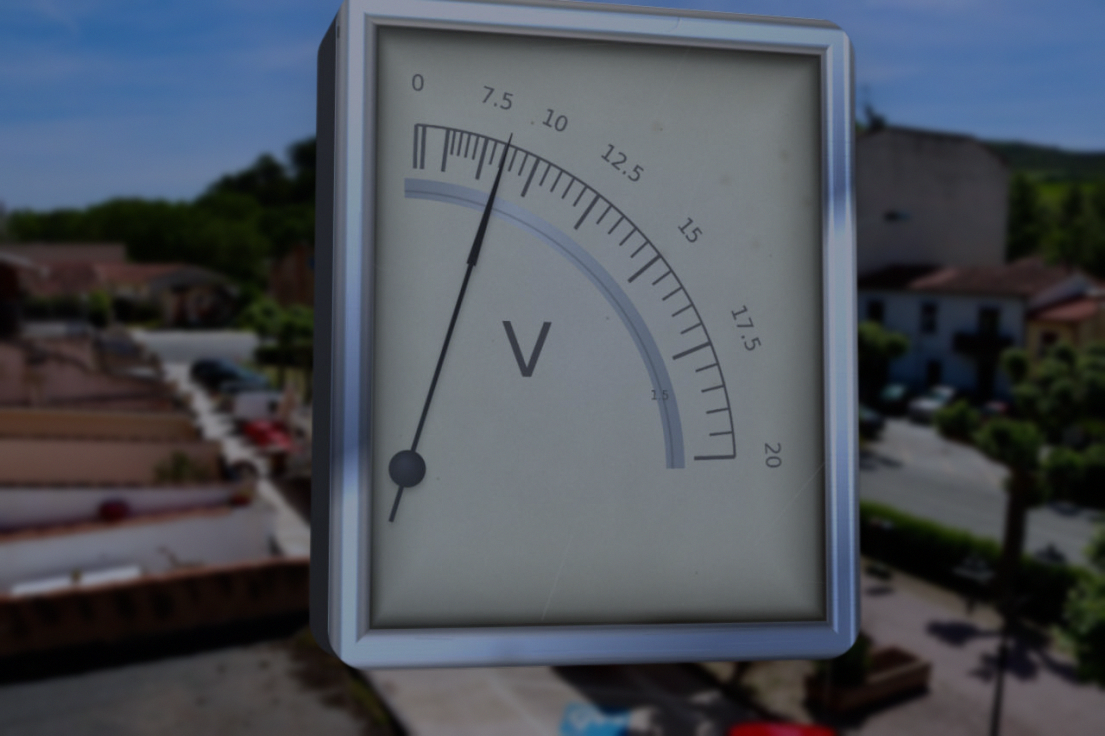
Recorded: value=8.5 unit=V
